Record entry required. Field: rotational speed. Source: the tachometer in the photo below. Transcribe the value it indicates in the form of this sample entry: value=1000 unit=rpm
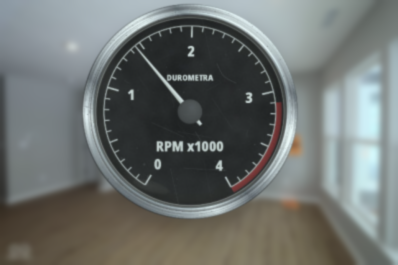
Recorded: value=1450 unit=rpm
